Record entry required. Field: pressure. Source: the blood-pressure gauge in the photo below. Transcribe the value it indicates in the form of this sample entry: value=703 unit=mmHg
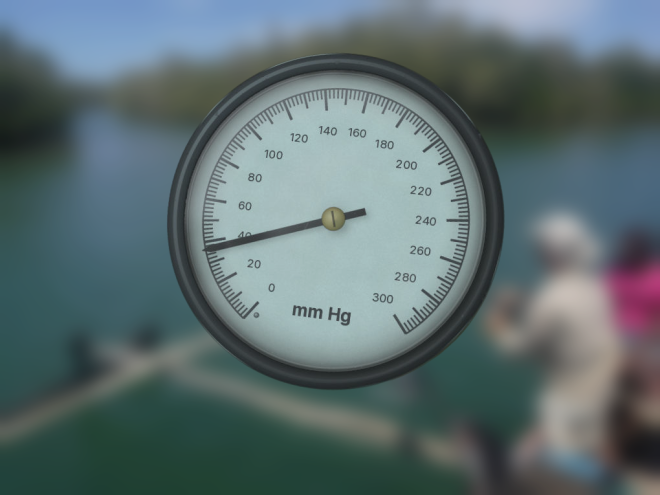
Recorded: value=36 unit=mmHg
